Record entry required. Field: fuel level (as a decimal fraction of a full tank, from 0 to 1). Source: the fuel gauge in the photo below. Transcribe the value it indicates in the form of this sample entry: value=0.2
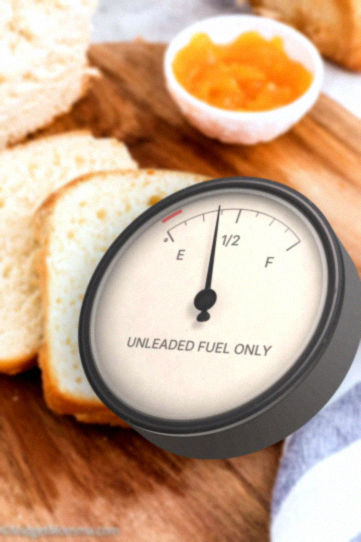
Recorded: value=0.375
